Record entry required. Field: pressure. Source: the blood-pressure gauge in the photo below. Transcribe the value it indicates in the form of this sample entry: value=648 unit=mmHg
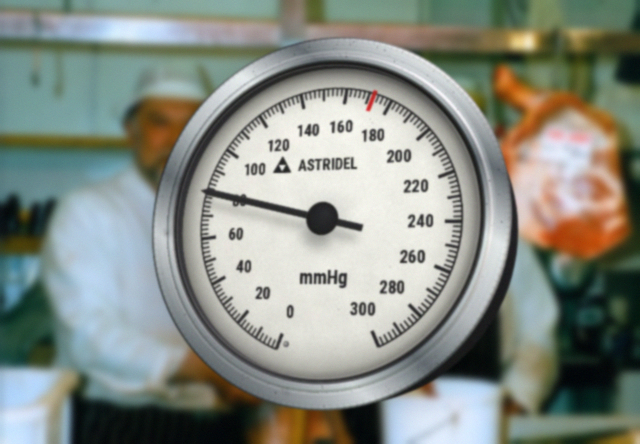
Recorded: value=80 unit=mmHg
